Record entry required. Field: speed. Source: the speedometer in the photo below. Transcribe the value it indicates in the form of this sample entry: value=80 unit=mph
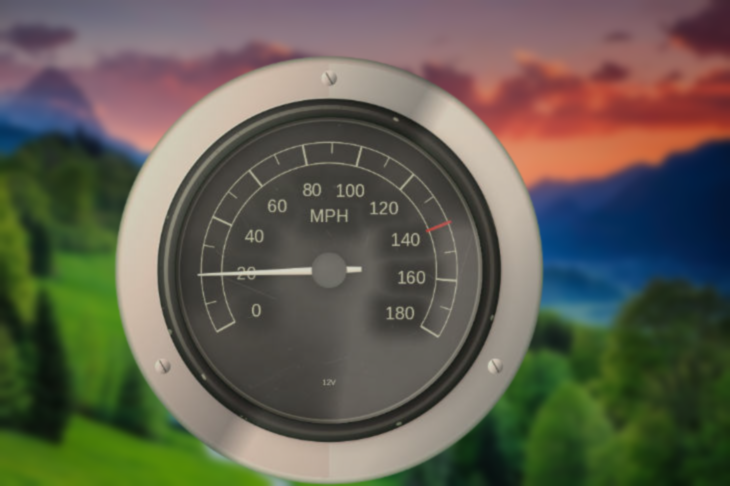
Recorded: value=20 unit=mph
